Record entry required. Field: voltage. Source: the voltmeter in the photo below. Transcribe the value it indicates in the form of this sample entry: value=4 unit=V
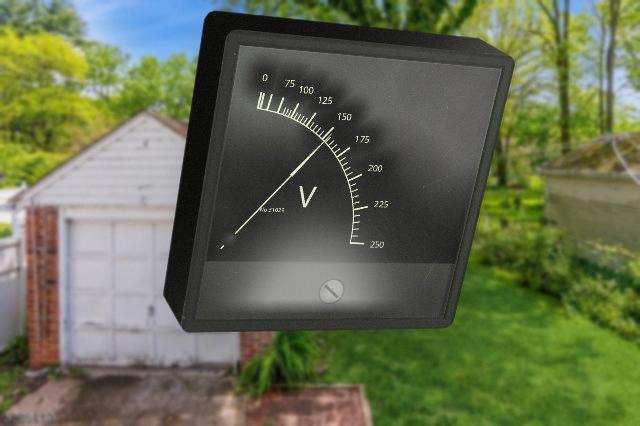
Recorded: value=150 unit=V
